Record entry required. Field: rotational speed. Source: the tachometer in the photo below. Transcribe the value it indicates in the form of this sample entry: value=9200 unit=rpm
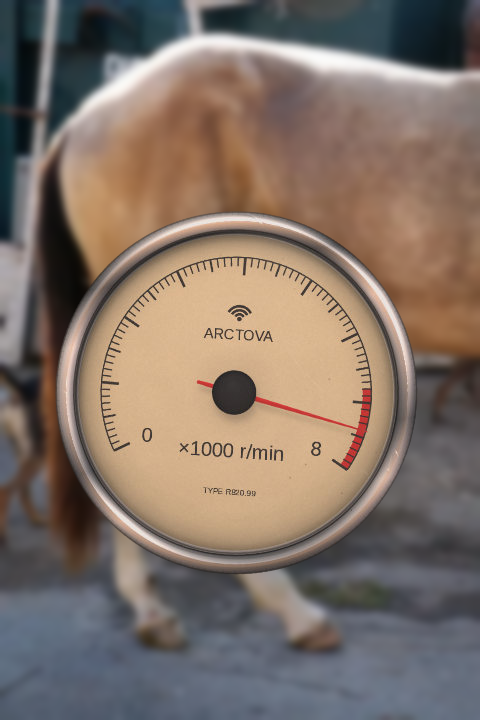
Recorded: value=7400 unit=rpm
